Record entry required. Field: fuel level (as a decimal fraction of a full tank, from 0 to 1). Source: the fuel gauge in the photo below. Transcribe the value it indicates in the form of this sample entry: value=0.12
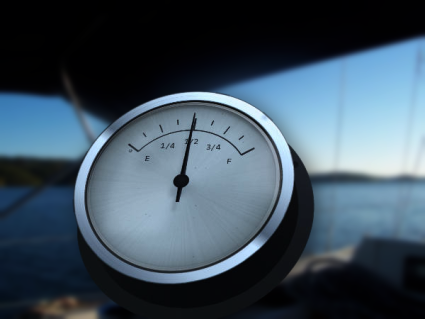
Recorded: value=0.5
